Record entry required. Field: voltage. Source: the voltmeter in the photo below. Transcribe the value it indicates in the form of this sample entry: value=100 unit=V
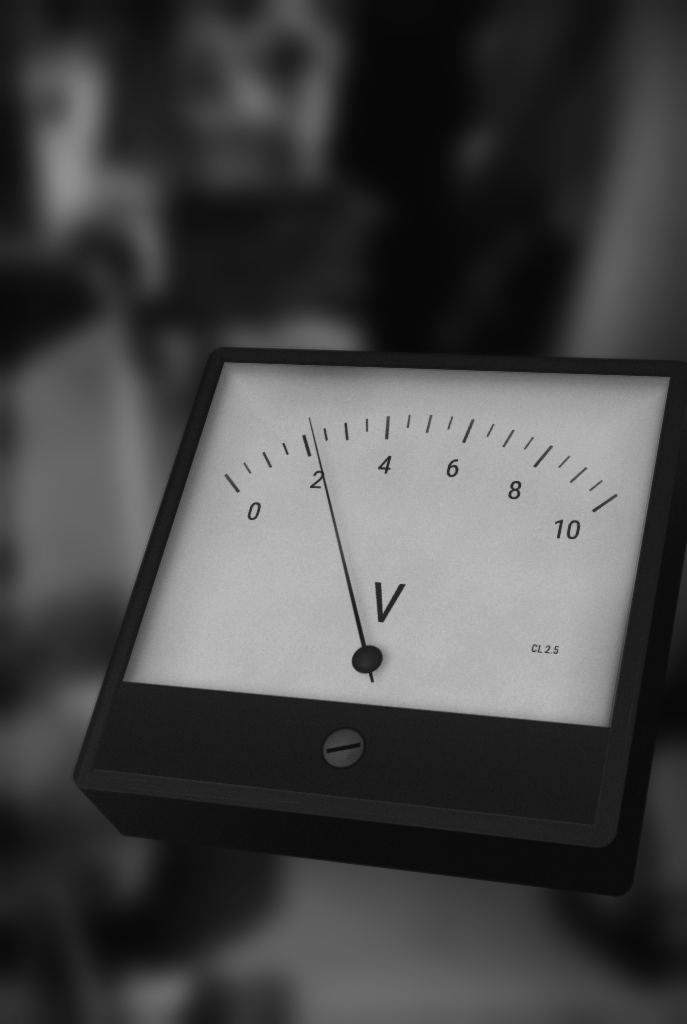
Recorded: value=2.25 unit=V
